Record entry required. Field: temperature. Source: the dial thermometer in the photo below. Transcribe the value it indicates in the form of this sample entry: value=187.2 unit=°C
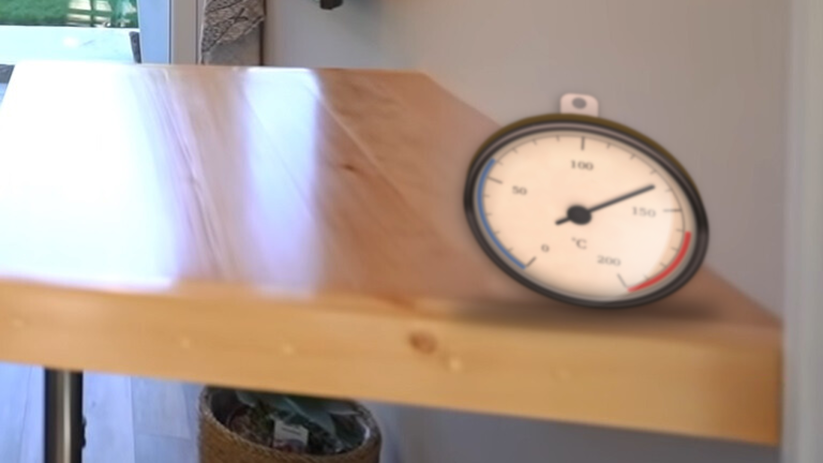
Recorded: value=135 unit=°C
